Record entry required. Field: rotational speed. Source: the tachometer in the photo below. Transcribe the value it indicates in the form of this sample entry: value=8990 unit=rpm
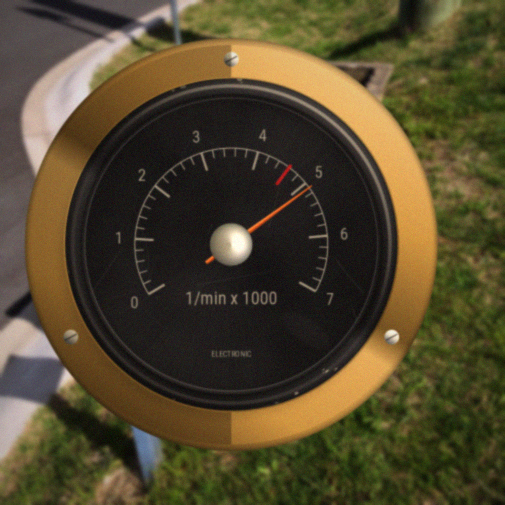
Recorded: value=5100 unit=rpm
